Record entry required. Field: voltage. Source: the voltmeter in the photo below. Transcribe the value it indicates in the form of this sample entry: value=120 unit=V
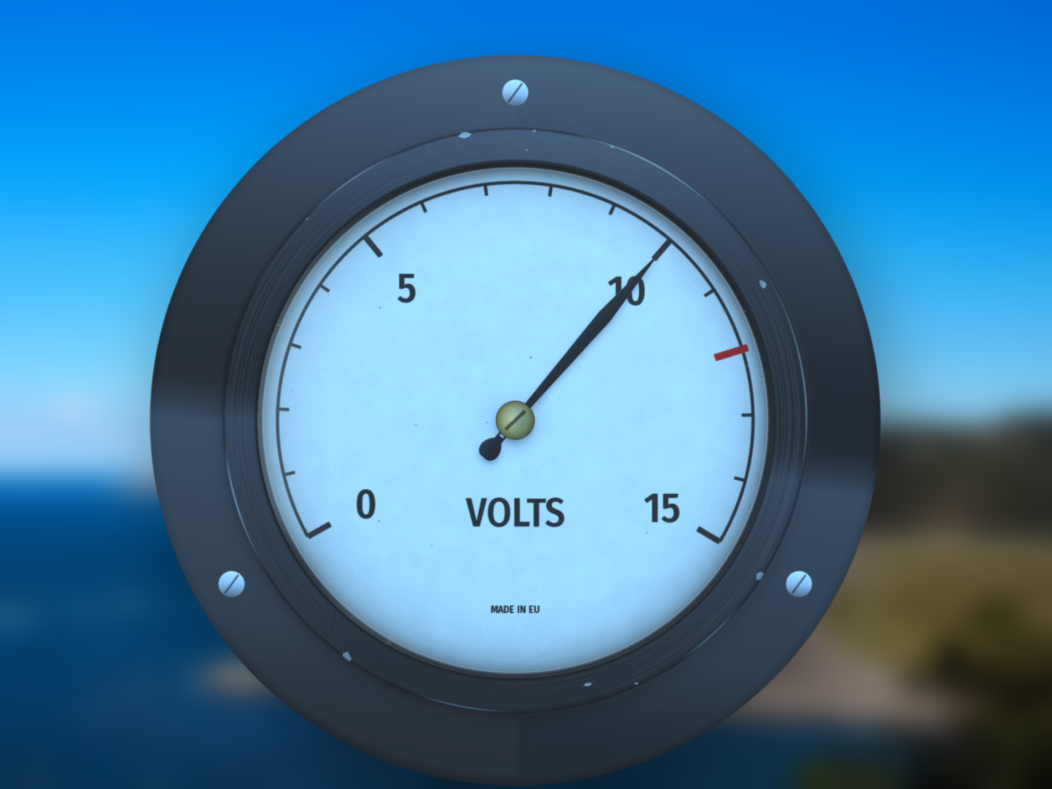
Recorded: value=10 unit=V
